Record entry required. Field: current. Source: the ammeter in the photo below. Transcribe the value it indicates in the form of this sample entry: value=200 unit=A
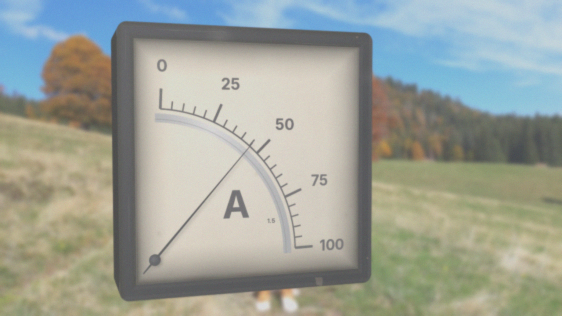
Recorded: value=45 unit=A
